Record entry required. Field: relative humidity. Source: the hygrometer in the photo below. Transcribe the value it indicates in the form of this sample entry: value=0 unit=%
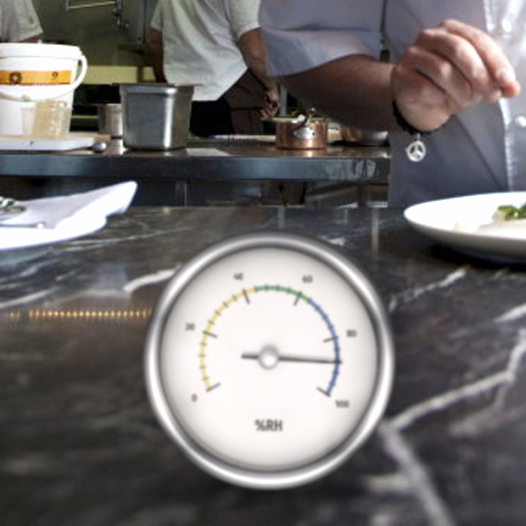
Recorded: value=88 unit=%
